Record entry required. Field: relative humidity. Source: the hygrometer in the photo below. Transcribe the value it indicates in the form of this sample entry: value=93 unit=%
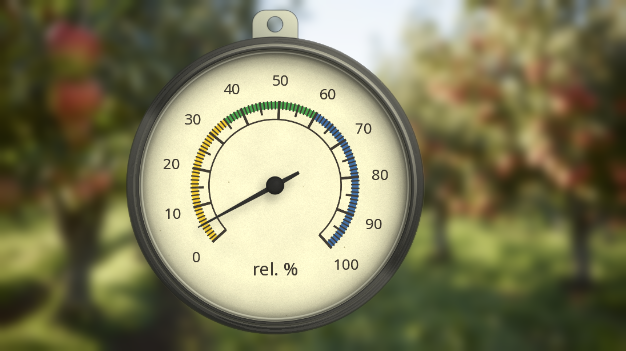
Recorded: value=5 unit=%
